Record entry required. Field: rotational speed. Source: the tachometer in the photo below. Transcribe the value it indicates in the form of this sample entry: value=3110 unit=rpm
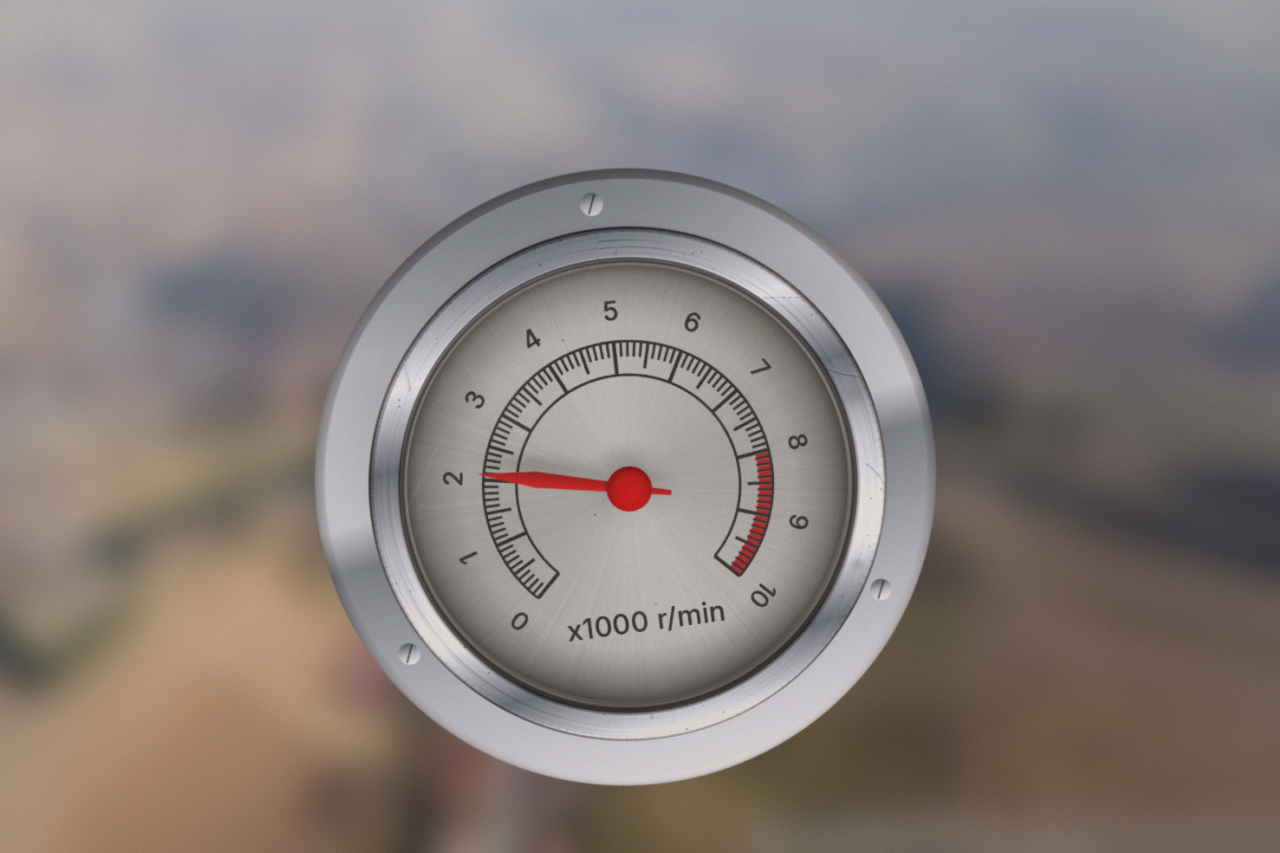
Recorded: value=2100 unit=rpm
